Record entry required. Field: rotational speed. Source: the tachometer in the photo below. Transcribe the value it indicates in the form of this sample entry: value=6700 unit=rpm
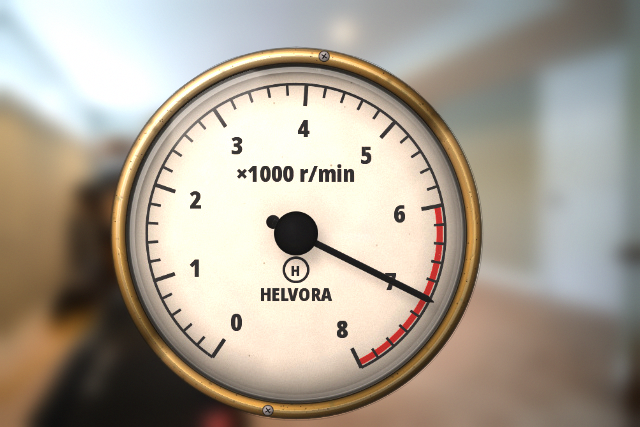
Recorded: value=7000 unit=rpm
